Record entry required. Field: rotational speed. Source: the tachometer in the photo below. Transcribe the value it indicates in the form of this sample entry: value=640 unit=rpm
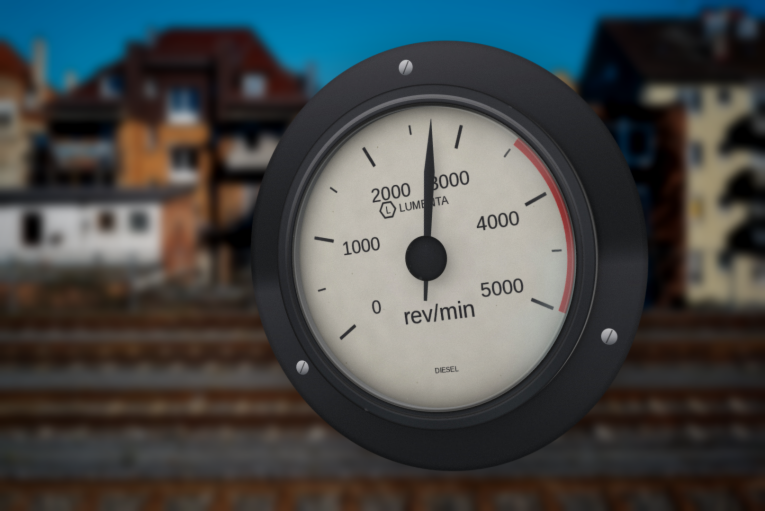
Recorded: value=2750 unit=rpm
